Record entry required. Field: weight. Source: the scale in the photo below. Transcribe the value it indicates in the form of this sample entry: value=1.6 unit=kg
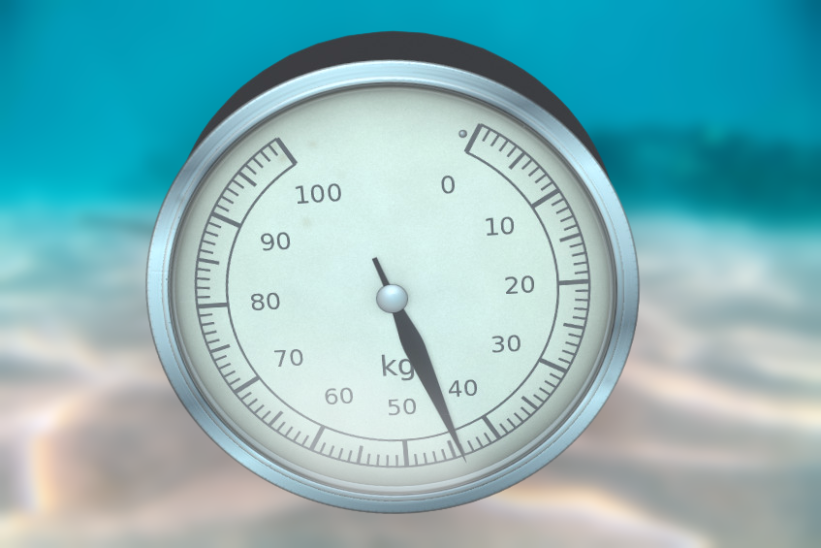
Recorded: value=44 unit=kg
